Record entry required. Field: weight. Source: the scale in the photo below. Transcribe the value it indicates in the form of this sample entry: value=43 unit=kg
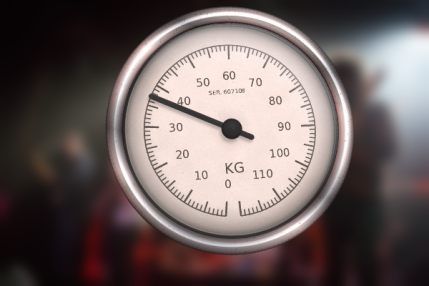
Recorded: value=37 unit=kg
